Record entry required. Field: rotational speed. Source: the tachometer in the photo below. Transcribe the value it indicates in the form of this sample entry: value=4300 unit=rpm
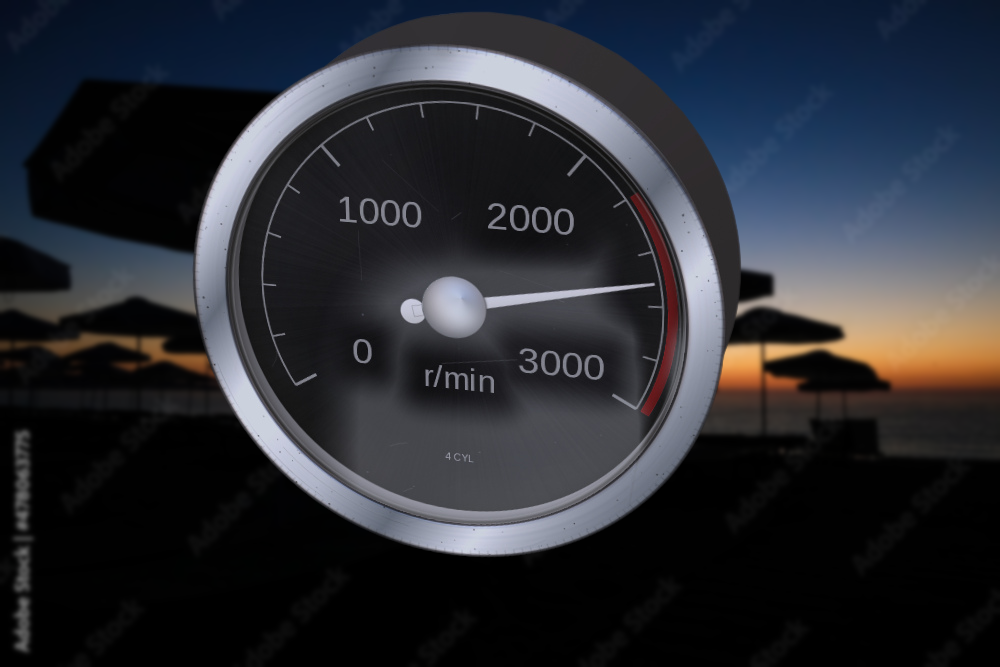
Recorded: value=2500 unit=rpm
